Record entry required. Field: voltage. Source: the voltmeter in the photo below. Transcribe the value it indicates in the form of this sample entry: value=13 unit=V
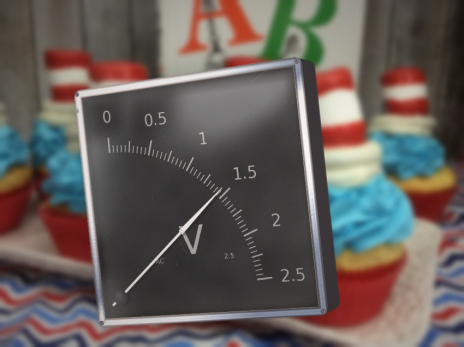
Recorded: value=1.45 unit=V
